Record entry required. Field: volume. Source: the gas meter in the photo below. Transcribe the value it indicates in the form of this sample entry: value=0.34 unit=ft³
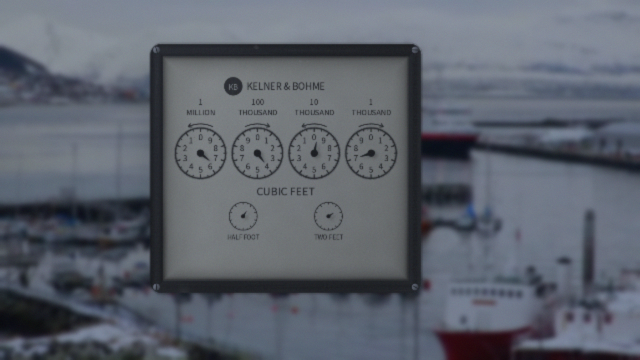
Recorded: value=639700 unit=ft³
